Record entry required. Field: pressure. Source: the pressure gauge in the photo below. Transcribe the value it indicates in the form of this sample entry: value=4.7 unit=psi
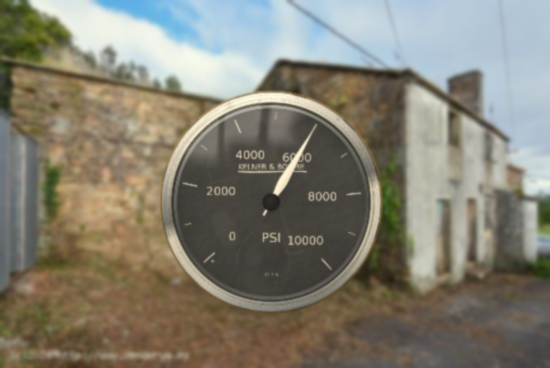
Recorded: value=6000 unit=psi
